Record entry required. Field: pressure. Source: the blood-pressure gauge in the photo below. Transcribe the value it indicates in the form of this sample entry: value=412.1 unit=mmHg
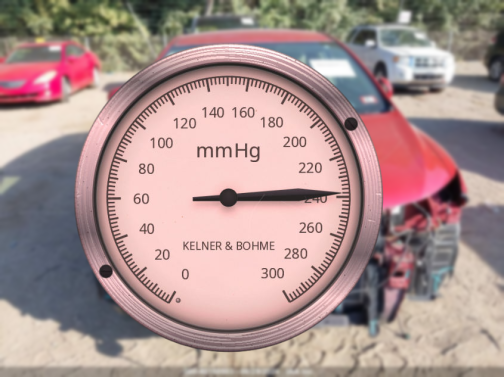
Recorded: value=238 unit=mmHg
